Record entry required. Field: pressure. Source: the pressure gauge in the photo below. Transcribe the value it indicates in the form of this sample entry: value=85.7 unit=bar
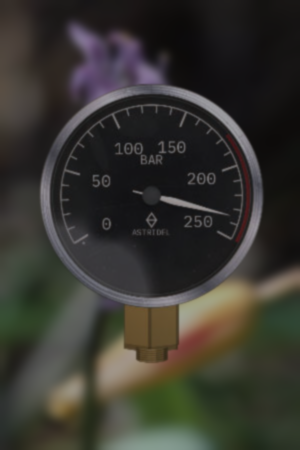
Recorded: value=235 unit=bar
